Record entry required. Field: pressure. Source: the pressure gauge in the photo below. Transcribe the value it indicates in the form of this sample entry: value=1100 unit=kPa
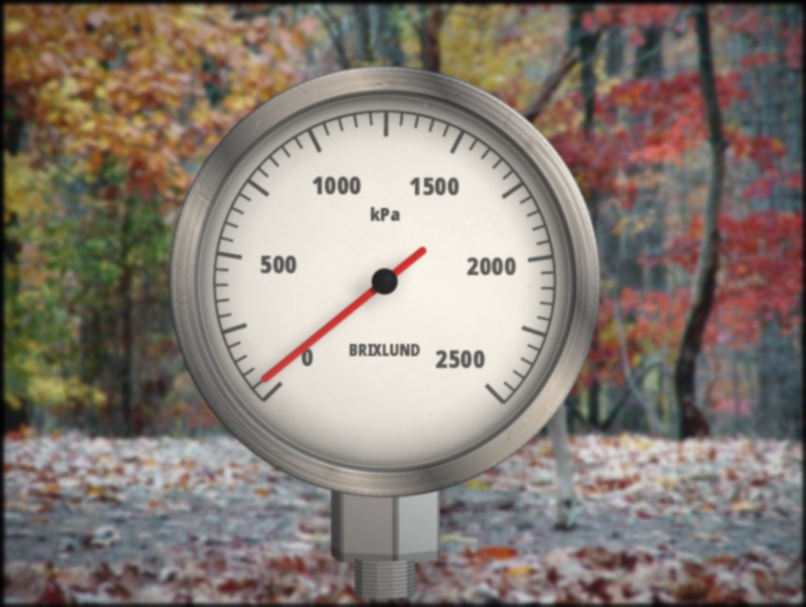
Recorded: value=50 unit=kPa
